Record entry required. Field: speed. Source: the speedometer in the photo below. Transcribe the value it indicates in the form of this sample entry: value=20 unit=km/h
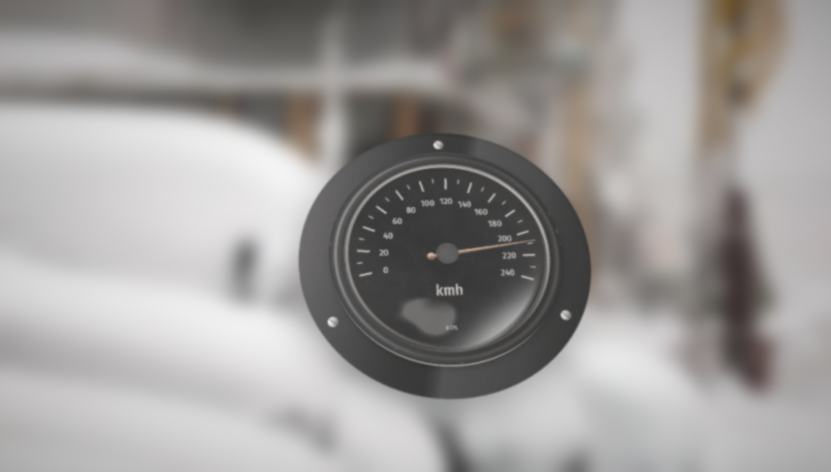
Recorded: value=210 unit=km/h
